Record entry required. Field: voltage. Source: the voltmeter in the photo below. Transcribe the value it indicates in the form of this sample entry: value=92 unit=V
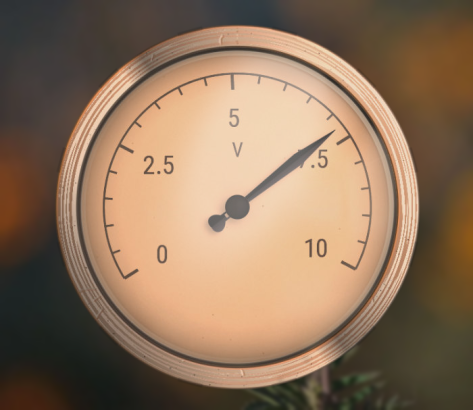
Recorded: value=7.25 unit=V
